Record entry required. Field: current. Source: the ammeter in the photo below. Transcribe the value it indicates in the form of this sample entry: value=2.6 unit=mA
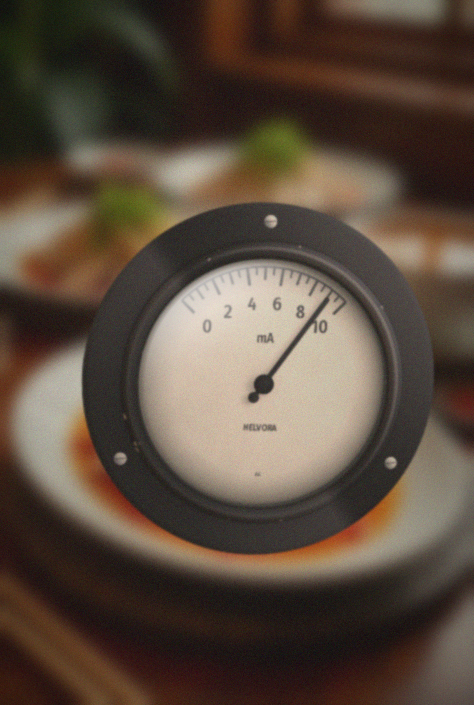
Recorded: value=9 unit=mA
